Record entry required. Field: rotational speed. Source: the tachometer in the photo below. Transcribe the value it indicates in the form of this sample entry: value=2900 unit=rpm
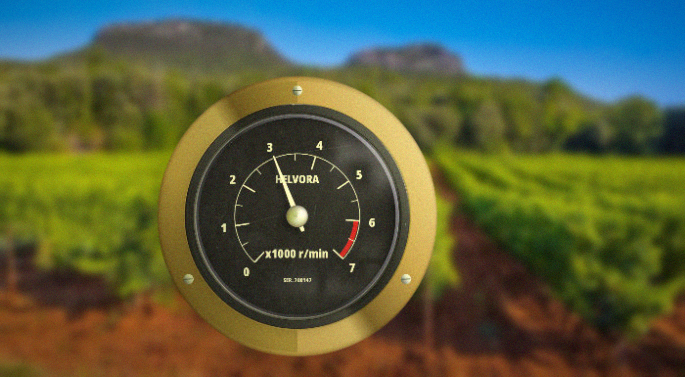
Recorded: value=3000 unit=rpm
